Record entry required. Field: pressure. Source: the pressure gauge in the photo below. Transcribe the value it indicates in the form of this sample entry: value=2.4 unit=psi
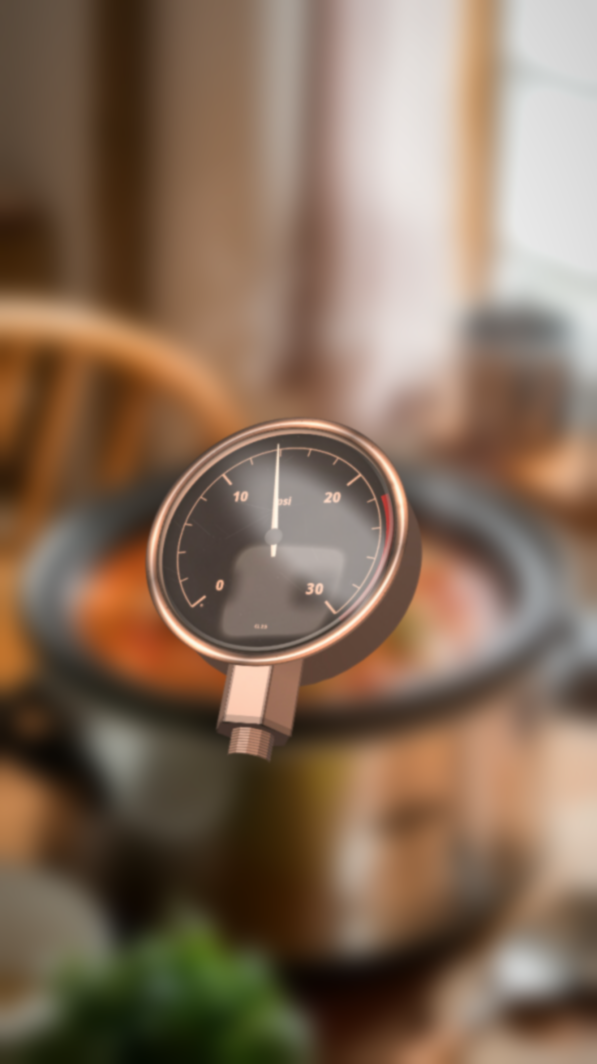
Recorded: value=14 unit=psi
